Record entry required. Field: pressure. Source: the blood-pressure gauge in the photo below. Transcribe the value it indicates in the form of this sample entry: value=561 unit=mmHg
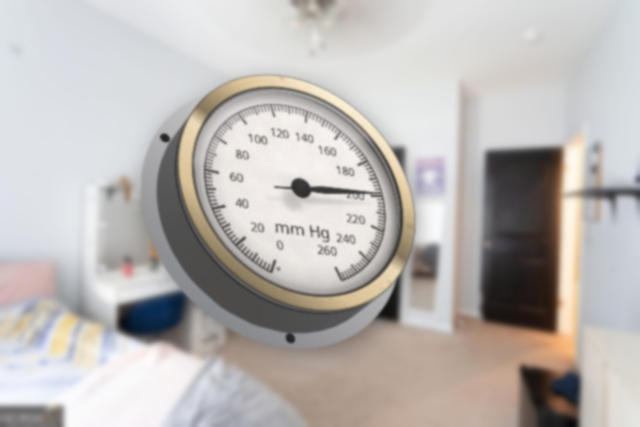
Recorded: value=200 unit=mmHg
